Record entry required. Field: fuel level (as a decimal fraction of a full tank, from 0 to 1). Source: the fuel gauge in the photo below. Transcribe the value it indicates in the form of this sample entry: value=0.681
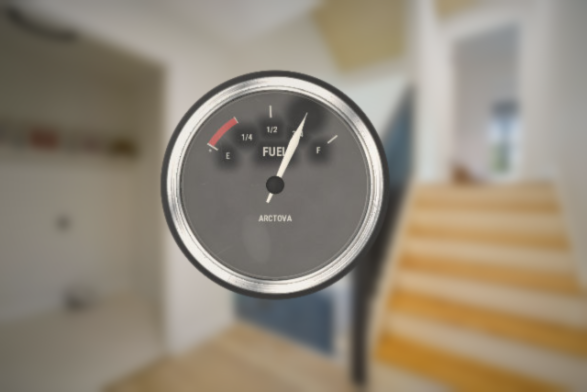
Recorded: value=0.75
